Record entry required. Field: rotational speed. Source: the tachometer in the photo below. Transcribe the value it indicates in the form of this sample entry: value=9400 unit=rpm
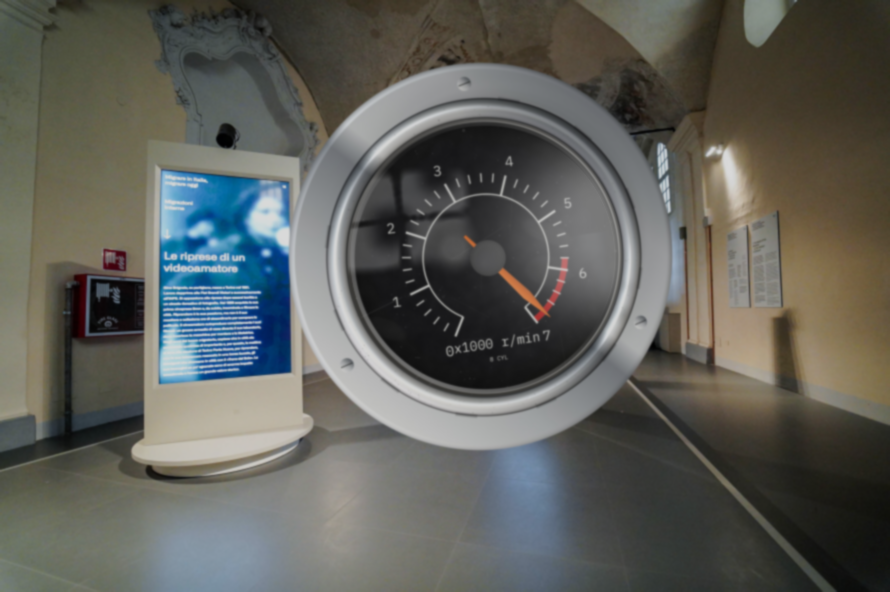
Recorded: value=6800 unit=rpm
